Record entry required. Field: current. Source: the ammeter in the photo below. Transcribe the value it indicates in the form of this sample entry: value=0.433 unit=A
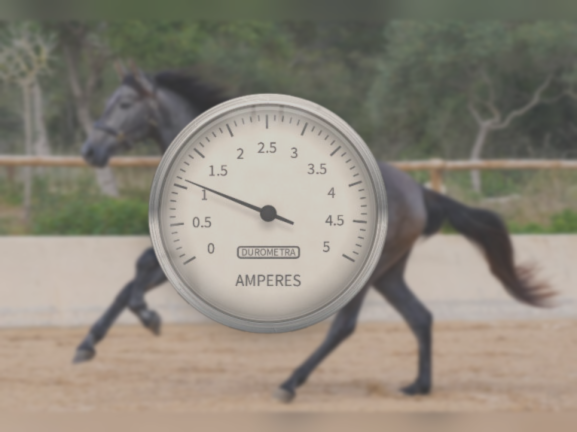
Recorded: value=1.1 unit=A
